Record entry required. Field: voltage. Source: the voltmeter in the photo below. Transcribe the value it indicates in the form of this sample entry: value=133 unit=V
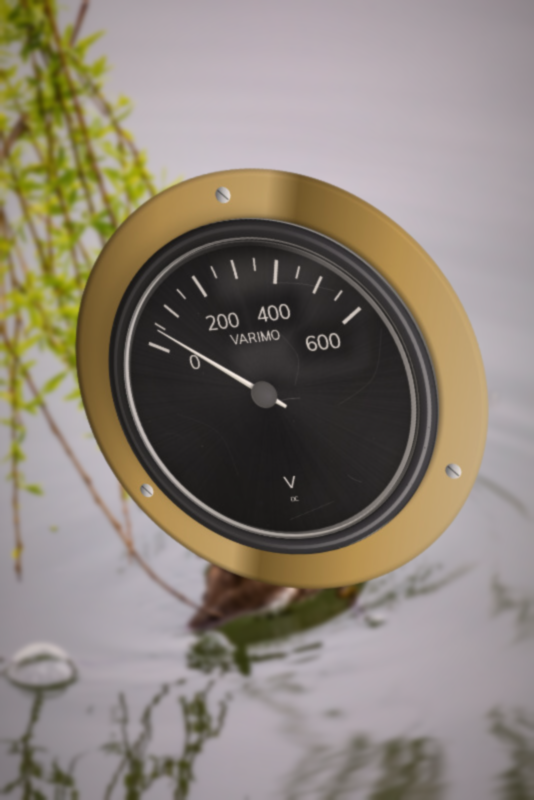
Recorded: value=50 unit=V
